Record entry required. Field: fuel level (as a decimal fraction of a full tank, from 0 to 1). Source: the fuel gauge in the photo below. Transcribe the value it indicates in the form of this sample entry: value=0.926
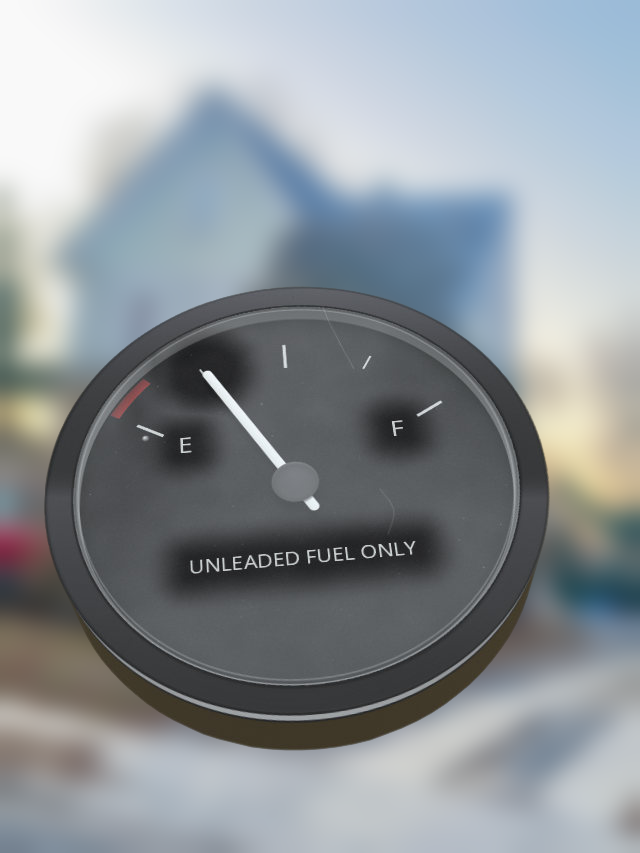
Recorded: value=0.25
